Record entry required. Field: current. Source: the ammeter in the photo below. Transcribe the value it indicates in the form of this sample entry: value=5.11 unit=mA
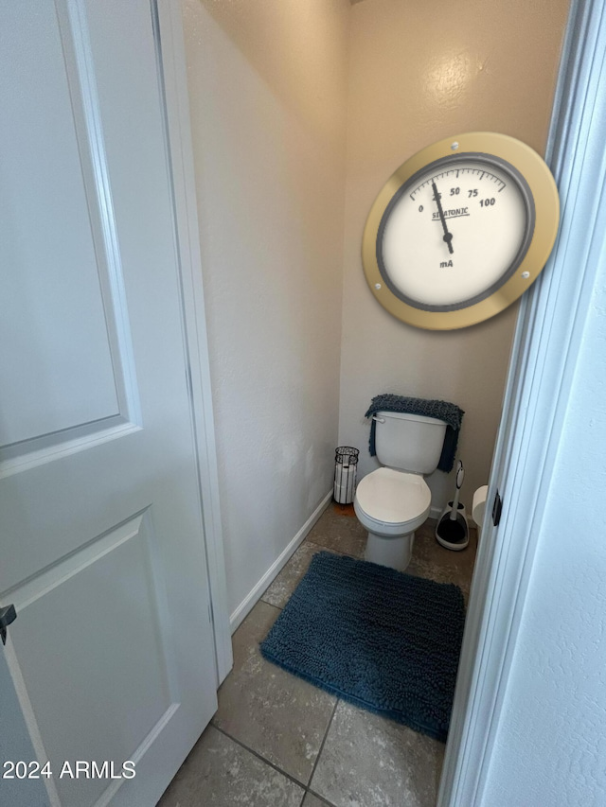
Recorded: value=25 unit=mA
